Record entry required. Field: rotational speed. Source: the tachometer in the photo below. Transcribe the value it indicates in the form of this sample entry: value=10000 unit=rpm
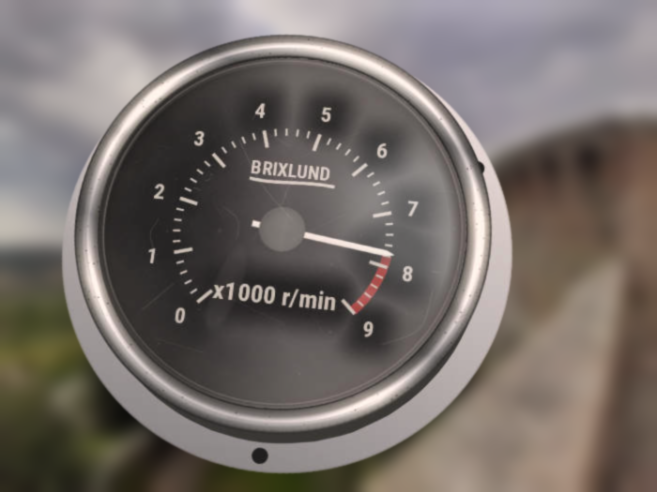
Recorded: value=7800 unit=rpm
